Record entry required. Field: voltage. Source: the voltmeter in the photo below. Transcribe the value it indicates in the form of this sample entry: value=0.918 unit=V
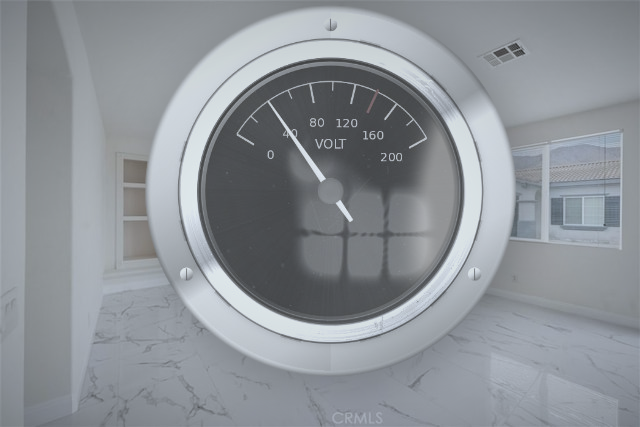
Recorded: value=40 unit=V
